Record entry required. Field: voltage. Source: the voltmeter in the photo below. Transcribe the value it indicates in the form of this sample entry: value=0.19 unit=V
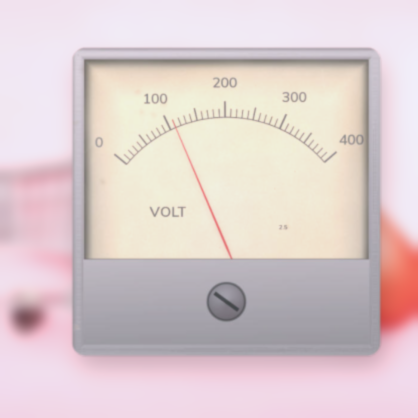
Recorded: value=110 unit=V
